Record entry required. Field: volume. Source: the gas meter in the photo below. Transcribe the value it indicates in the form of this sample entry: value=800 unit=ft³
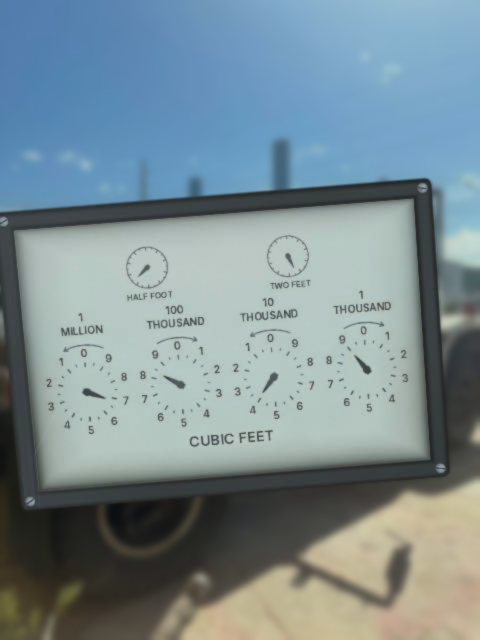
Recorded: value=683900 unit=ft³
